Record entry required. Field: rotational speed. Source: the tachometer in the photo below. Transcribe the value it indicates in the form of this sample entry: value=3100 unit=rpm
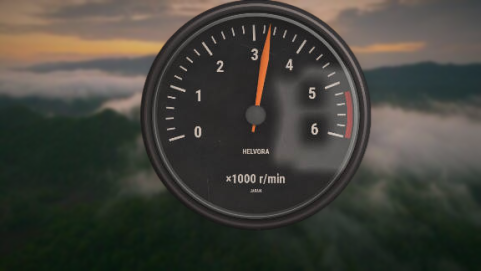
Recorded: value=3300 unit=rpm
